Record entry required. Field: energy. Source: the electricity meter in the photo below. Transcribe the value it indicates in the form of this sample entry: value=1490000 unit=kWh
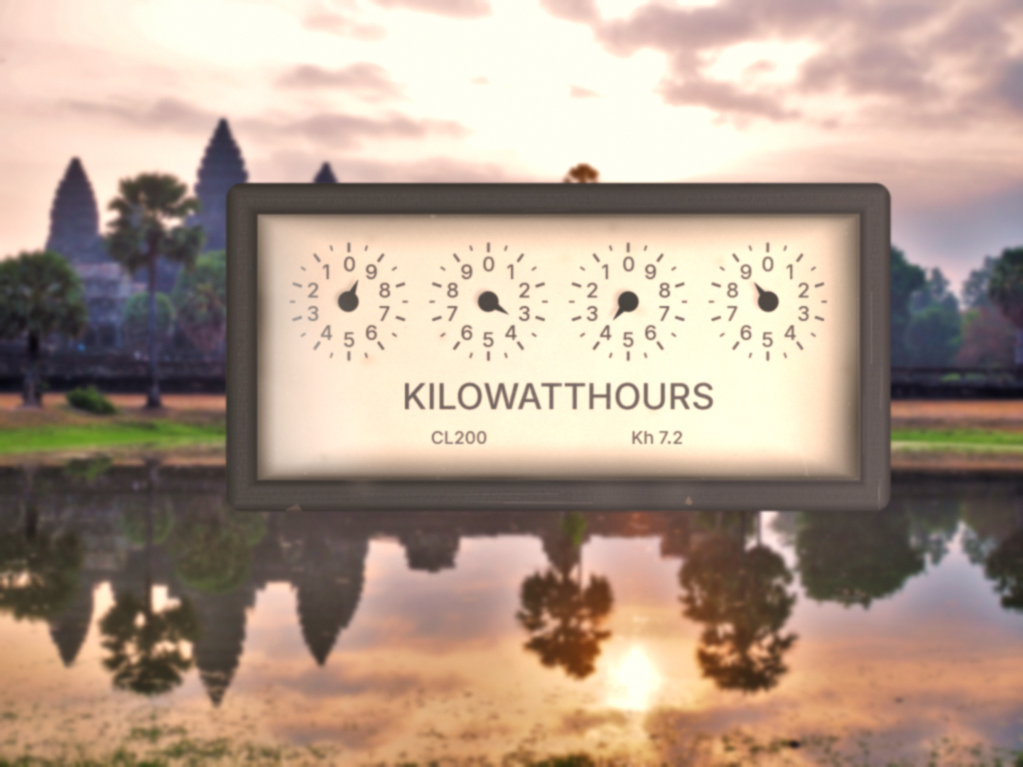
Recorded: value=9339 unit=kWh
